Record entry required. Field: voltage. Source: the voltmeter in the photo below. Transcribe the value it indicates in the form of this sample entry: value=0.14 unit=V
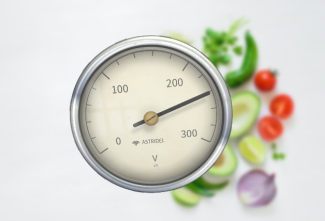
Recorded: value=240 unit=V
